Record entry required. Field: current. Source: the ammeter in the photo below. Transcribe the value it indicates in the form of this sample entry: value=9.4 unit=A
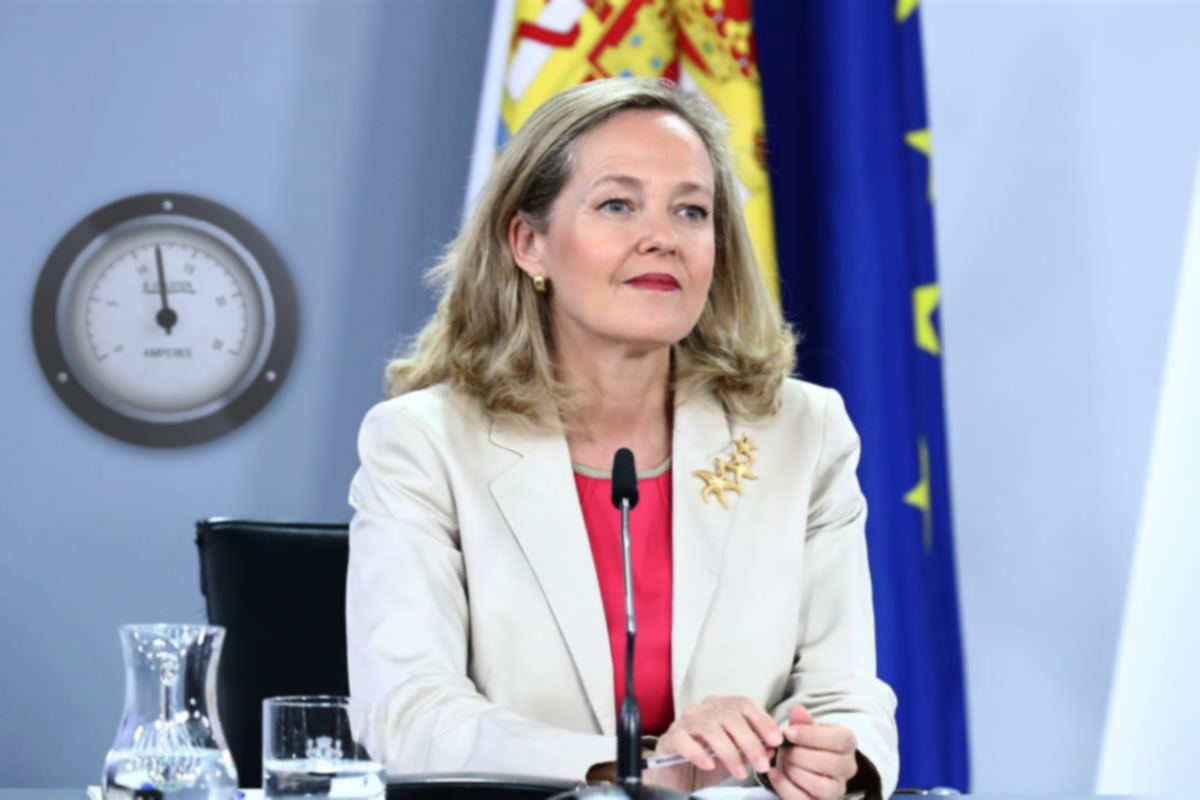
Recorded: value=12 unit=A
